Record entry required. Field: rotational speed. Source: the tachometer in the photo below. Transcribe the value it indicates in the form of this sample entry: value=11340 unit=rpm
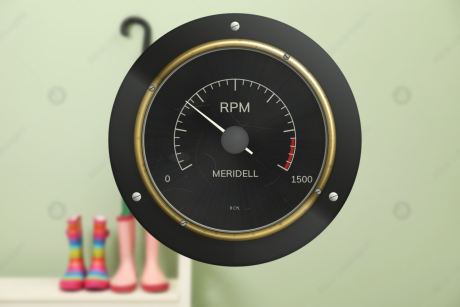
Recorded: value=425 unit=rpm
